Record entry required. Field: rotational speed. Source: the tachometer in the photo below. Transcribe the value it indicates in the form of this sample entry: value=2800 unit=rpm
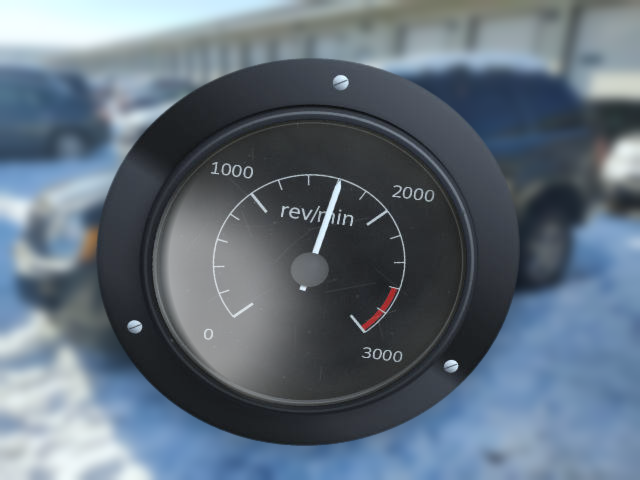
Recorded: value=1600 unit=rpm
